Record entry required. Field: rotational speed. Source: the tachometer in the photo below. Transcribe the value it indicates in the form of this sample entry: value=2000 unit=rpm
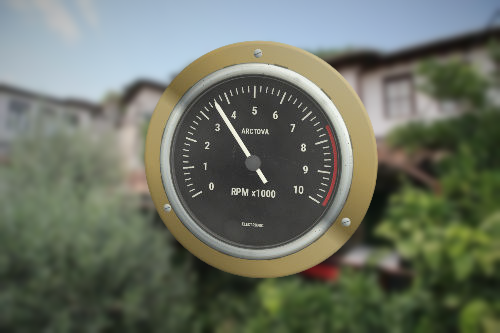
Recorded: value=3600 unit=rpm
